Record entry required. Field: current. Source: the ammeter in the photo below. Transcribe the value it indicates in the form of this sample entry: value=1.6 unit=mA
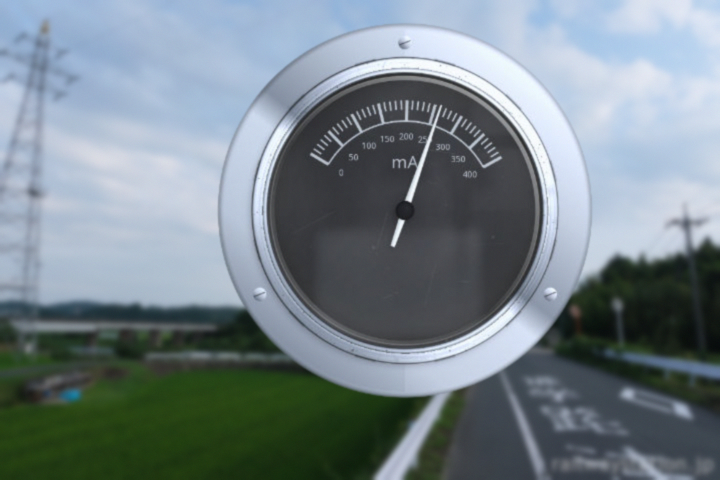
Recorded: value=260 unit=mA
